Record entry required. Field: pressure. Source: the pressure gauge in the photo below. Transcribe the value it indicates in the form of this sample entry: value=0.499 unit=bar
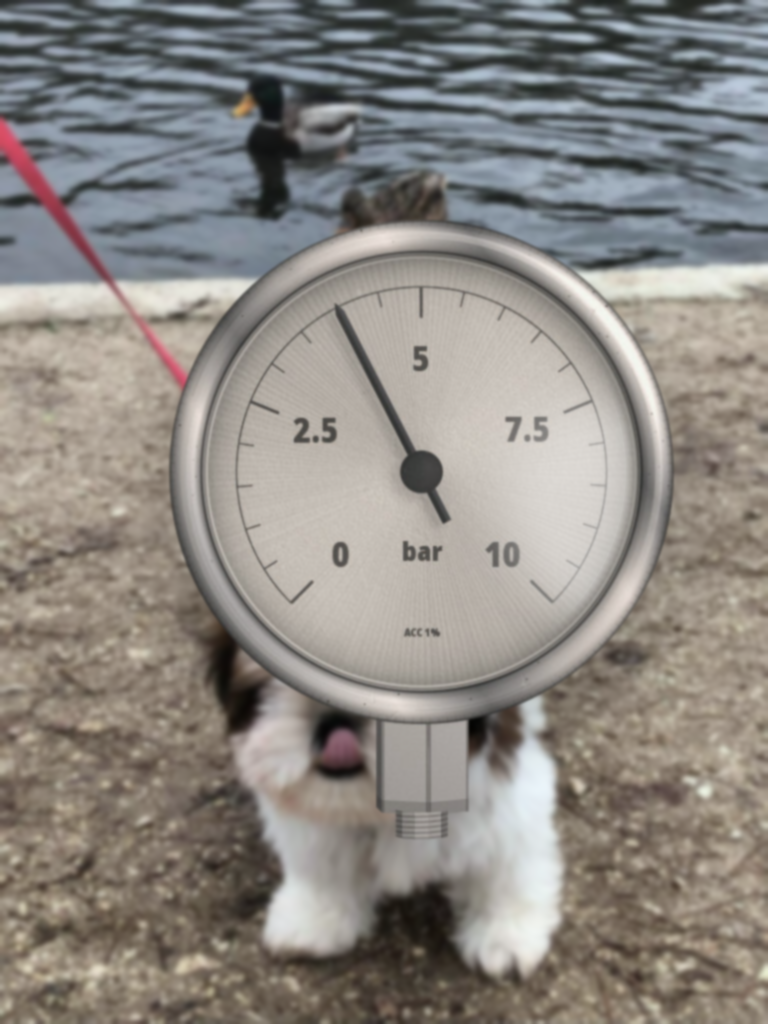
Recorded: value=4 unit=bar
